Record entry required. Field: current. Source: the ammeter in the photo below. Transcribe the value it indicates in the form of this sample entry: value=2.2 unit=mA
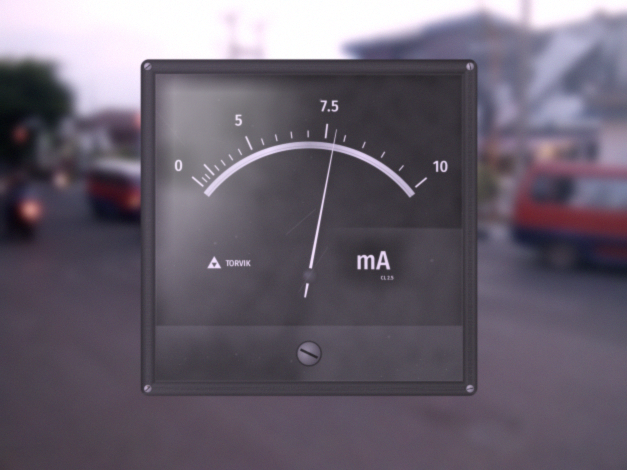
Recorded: value=7.75 unit=mA
